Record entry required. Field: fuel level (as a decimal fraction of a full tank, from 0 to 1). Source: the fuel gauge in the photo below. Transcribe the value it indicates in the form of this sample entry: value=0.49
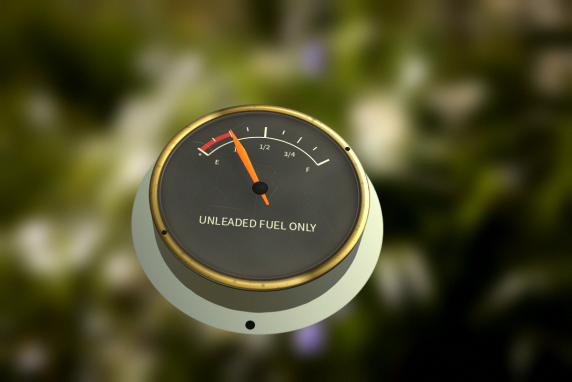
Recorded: value=0.25
